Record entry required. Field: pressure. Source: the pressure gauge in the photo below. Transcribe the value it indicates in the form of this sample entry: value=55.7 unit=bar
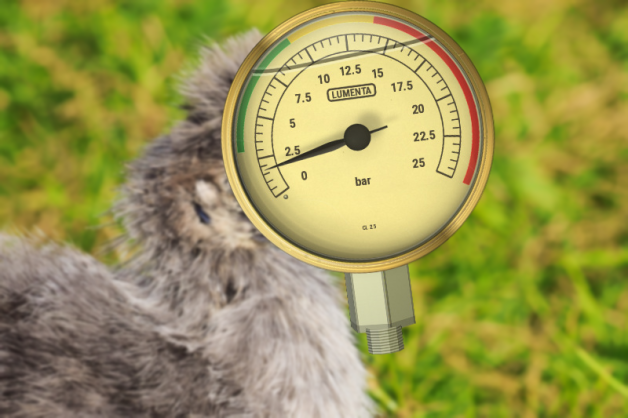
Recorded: value=1.75 unit=bar
